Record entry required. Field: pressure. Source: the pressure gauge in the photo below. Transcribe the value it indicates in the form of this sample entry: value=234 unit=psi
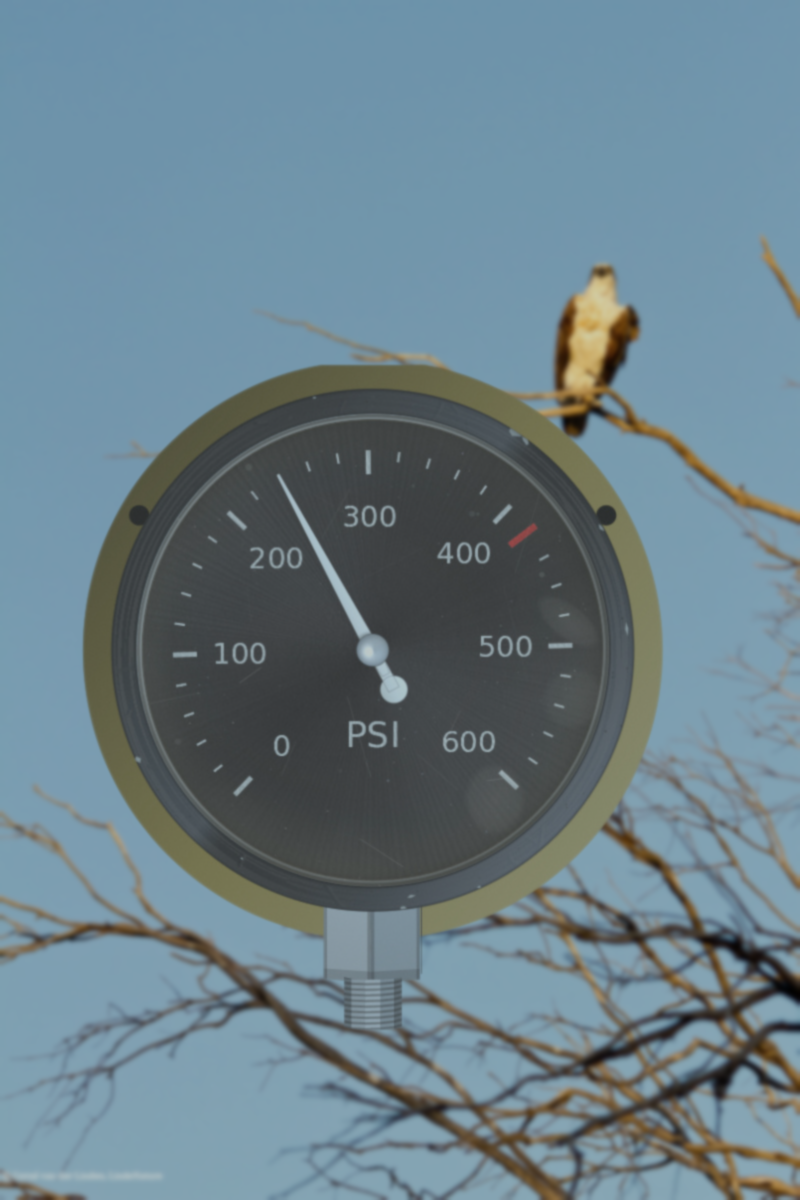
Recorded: value=240 unit=psi
